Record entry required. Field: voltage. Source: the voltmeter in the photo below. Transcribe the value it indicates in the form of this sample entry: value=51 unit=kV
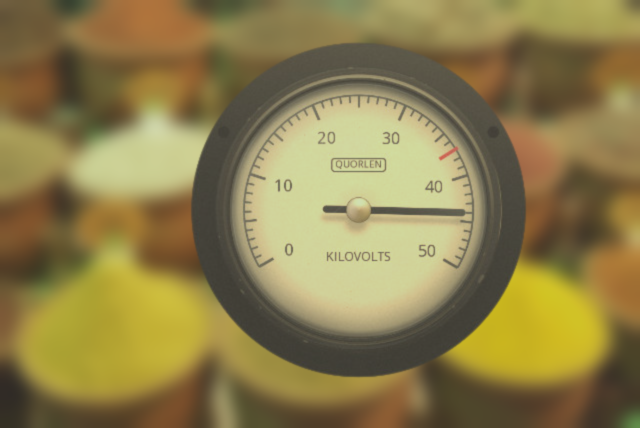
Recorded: value=44 unit=kV
